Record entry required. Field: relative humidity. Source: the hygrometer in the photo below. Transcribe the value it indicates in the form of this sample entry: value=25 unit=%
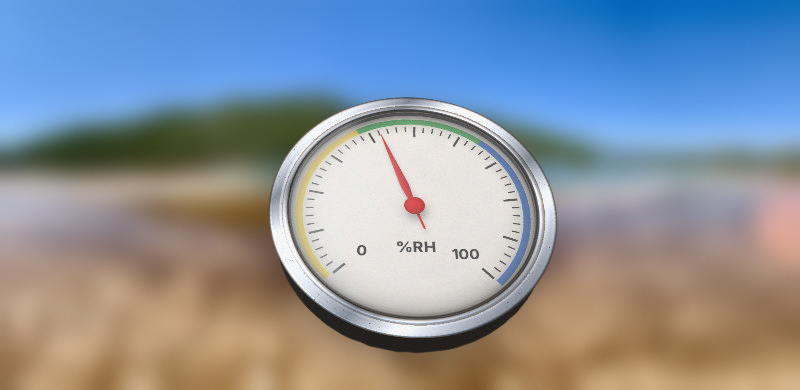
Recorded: value=42 unit=%
